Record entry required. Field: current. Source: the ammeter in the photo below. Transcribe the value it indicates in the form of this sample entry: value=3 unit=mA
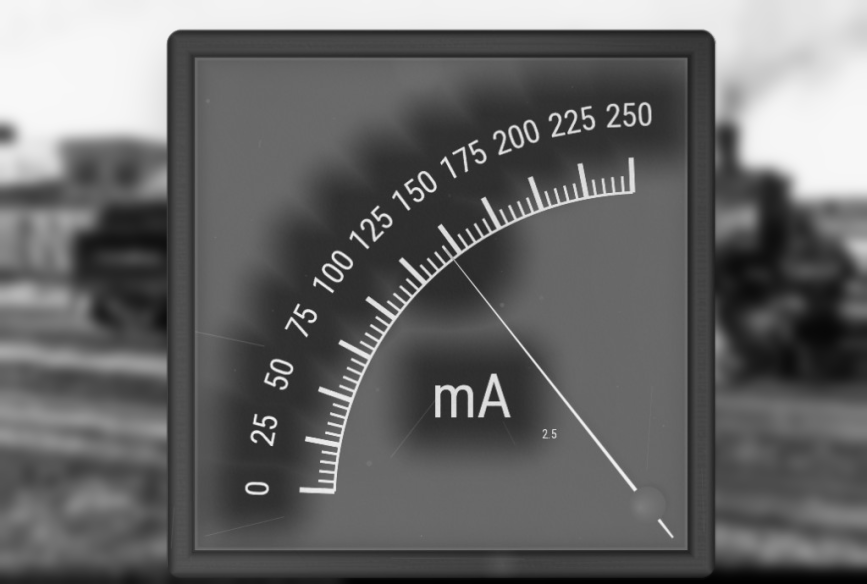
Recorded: value=145 unit=mA
